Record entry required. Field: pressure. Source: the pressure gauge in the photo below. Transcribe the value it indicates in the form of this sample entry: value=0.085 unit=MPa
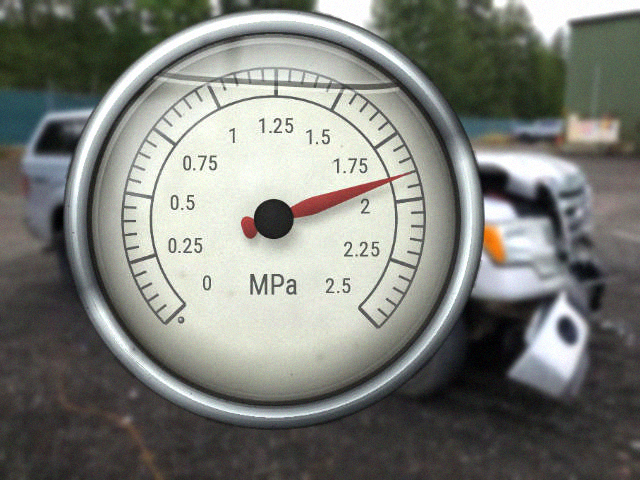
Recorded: value=1.9 unit=MPa
